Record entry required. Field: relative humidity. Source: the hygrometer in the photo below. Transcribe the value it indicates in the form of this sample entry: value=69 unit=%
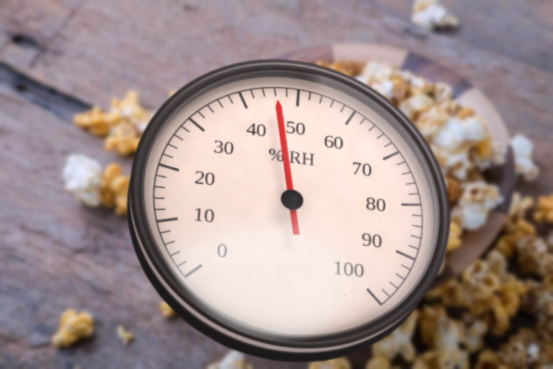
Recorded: value=46 unit=%
